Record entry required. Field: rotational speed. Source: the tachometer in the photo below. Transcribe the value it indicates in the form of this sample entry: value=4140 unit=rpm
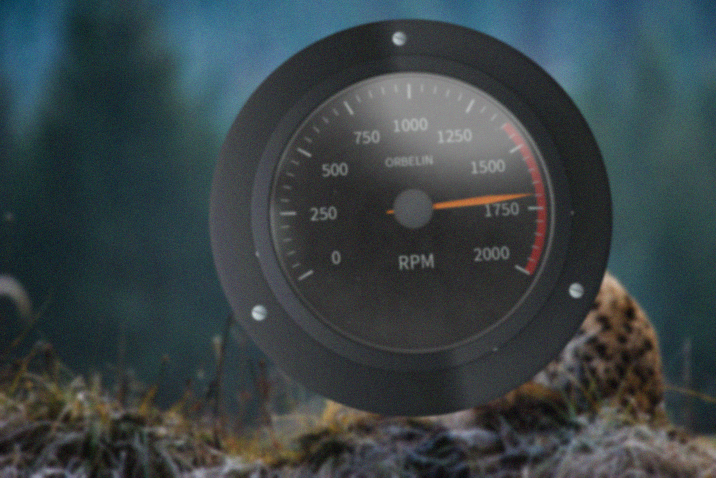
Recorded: value=1700 unit=rpm
